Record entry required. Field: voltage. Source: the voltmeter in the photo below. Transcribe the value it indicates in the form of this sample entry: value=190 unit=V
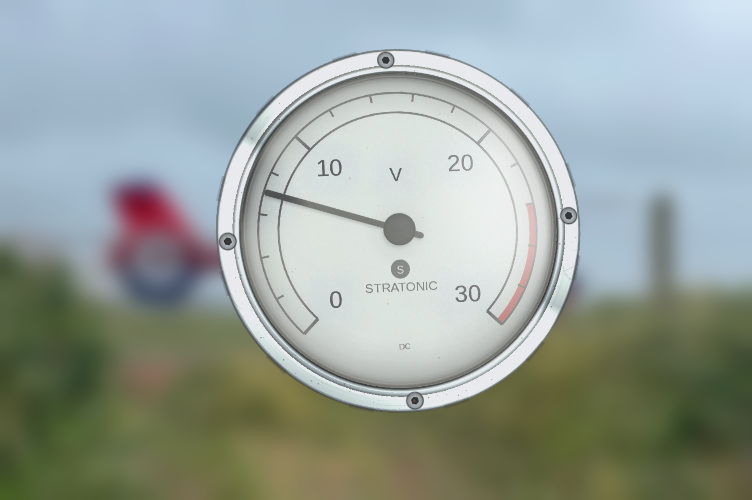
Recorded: value=7 unit=V
